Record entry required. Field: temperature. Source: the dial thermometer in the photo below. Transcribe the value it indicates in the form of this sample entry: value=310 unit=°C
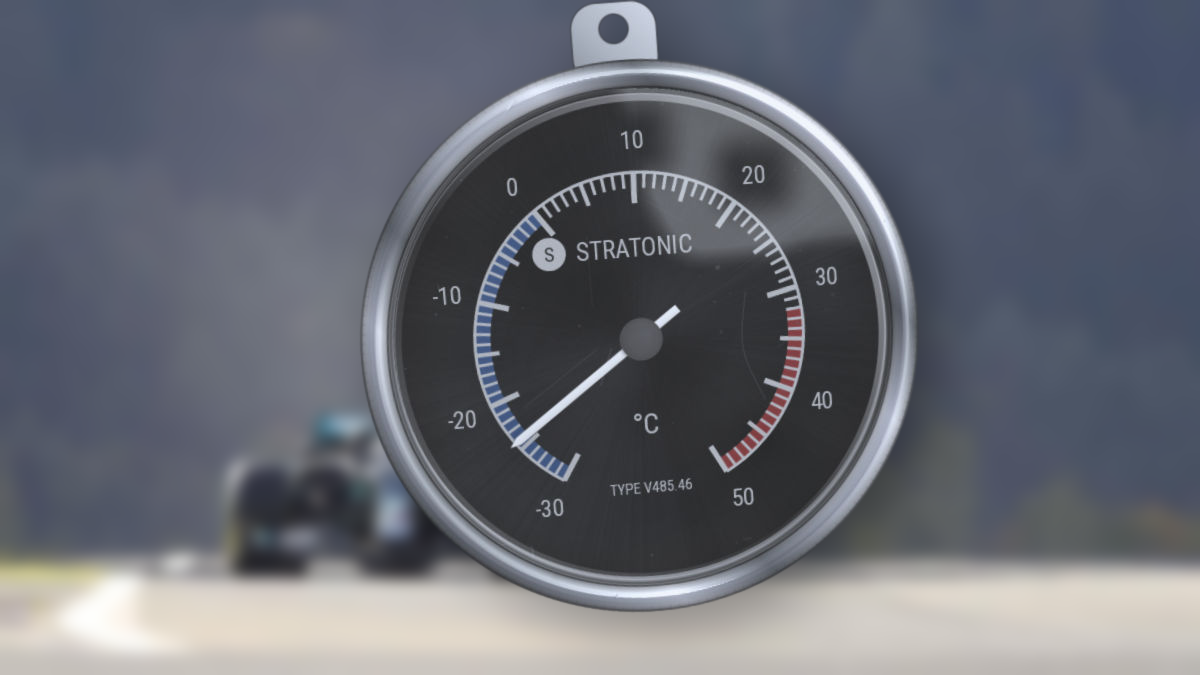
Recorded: value=-24 unit=°C
